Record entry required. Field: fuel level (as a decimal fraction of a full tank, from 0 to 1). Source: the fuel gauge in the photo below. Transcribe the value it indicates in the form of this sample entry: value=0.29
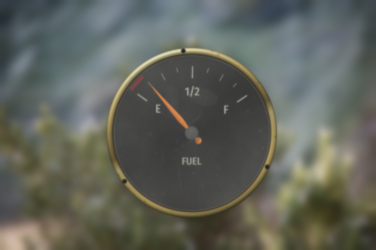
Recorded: value=0.125
